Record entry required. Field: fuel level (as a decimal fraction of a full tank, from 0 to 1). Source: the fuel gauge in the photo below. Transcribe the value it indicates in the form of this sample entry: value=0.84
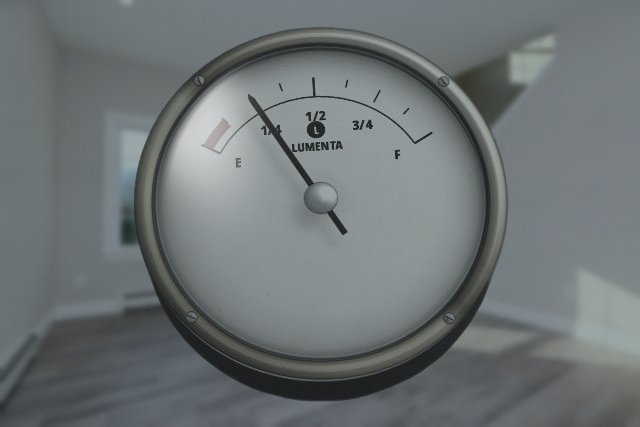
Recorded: value=0.25
